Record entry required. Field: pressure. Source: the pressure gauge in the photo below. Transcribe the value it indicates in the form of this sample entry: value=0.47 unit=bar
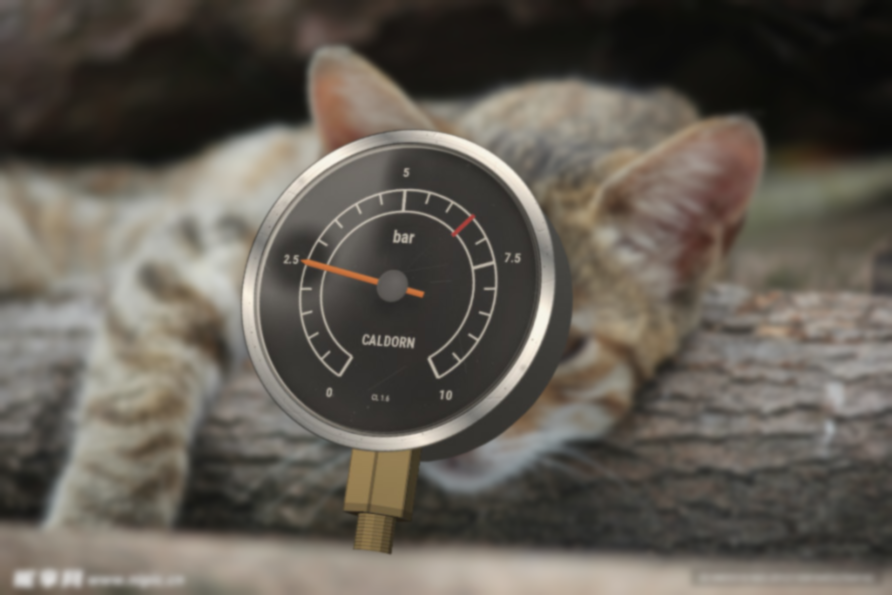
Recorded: value=2.5 unit=bar
